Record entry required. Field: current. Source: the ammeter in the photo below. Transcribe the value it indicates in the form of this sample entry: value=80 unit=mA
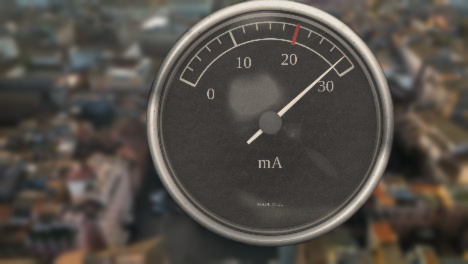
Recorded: value=28 unit=mA
